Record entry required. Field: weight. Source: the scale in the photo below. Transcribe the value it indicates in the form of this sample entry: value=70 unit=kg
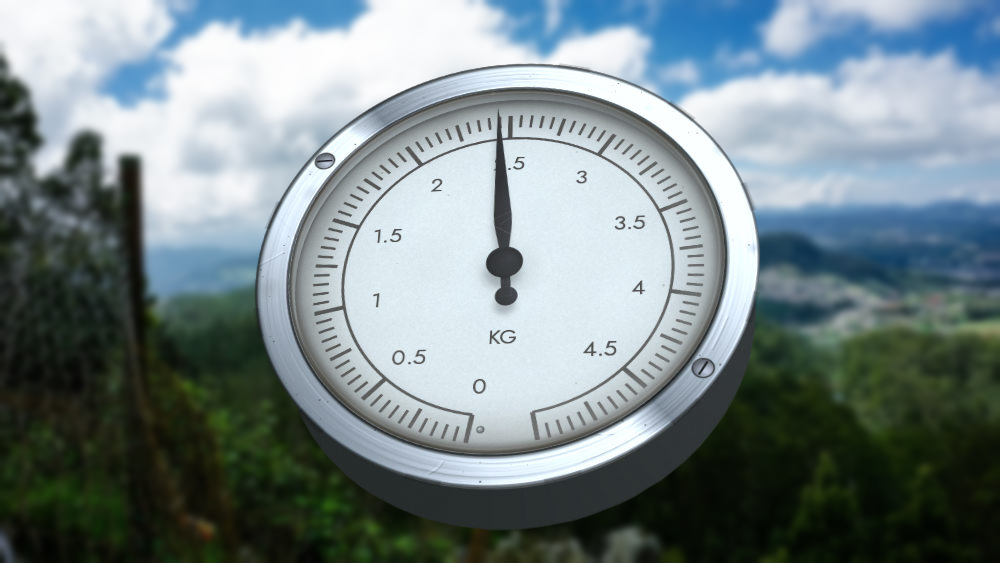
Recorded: value=2.45 unit=kg
